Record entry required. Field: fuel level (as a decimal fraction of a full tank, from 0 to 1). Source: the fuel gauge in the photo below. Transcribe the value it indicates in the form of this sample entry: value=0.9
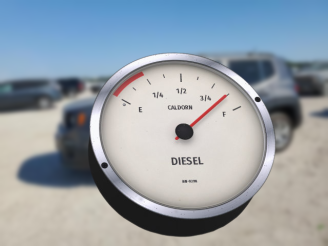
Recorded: value=0.875
